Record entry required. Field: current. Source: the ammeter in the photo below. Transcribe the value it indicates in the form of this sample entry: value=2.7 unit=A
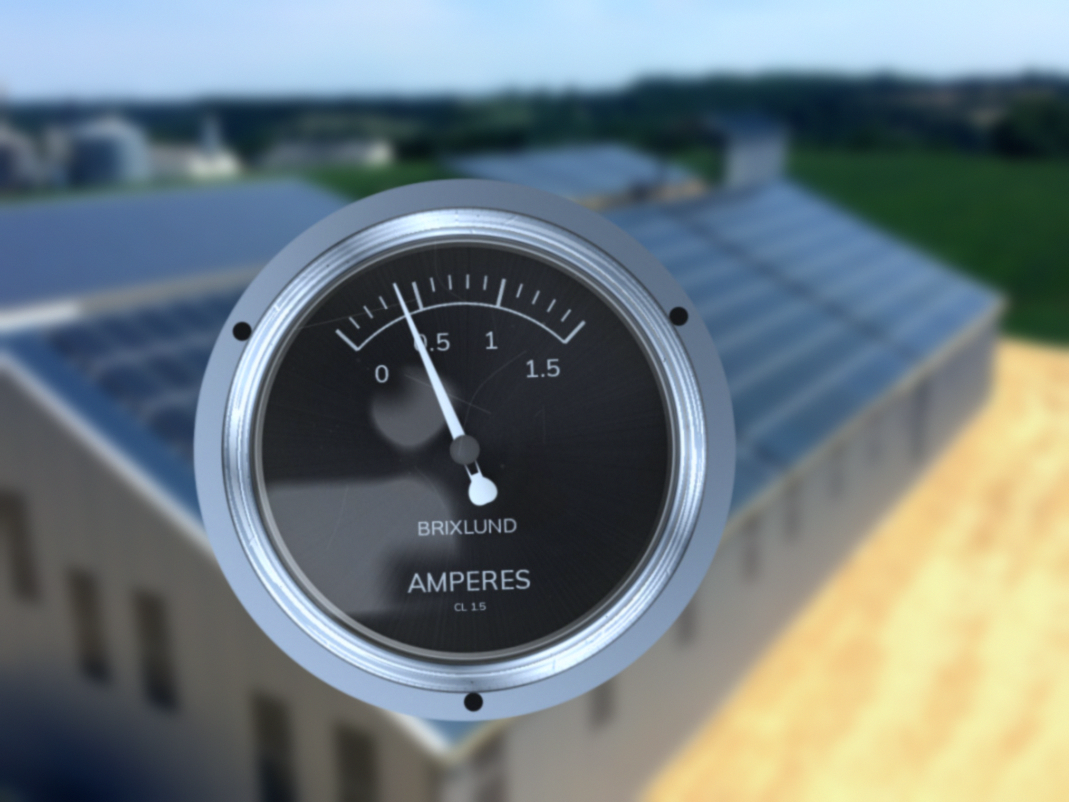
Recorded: value=0.4 unit=A
